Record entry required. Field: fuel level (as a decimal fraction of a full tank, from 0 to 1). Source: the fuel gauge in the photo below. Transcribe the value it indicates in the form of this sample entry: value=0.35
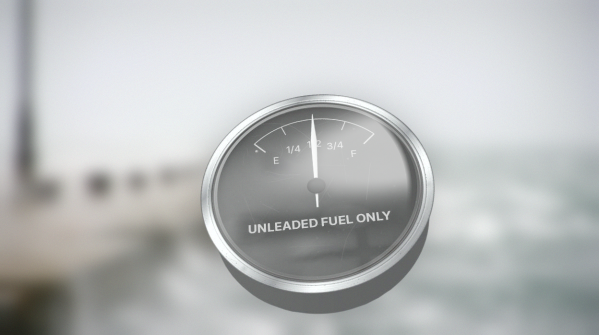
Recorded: value=0.5
